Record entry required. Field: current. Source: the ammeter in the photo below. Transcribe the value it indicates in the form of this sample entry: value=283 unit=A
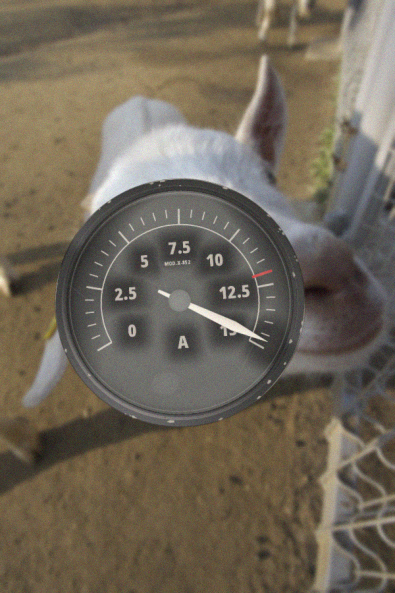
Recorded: value=14.75 unit=A
